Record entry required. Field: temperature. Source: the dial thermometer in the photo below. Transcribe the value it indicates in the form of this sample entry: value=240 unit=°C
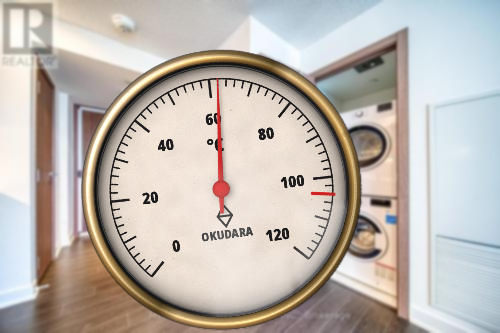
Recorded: value=62 unit=°C
